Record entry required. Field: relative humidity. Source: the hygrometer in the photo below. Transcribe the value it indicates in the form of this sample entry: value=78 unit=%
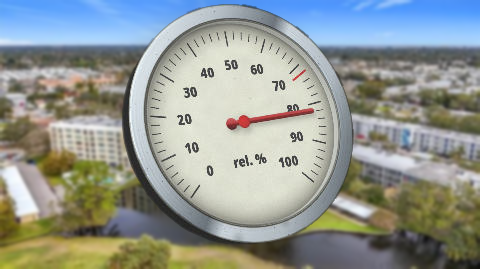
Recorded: value=82 unit=%
